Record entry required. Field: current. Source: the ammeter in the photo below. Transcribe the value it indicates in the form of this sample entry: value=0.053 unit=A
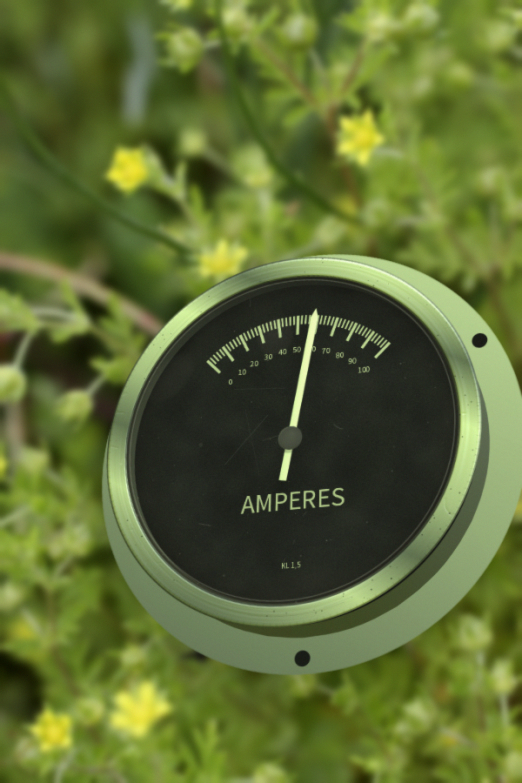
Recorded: value=60 unit=A
